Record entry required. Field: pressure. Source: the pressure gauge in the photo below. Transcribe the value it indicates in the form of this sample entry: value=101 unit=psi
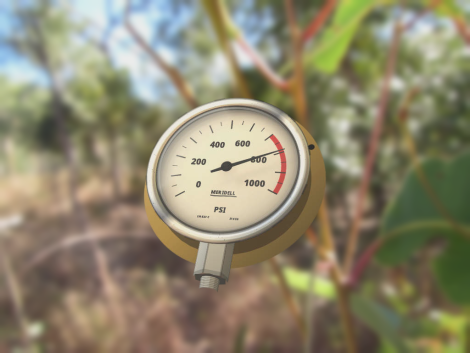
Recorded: value=800 unit=psi
